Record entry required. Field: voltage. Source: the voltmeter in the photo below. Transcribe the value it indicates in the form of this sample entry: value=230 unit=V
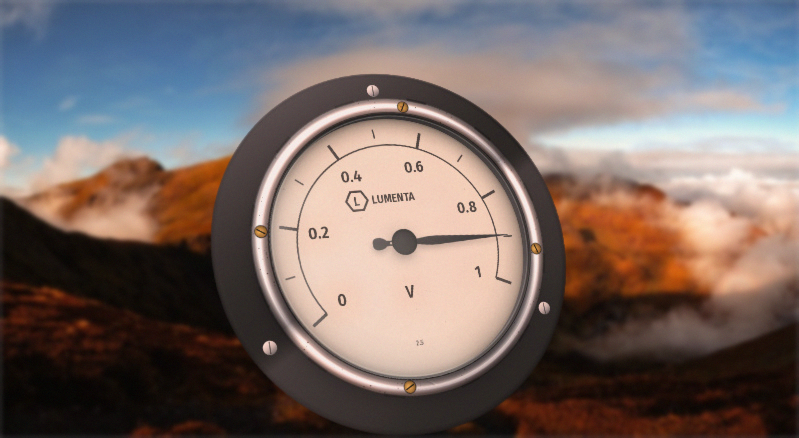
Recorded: value=0.9 unit=V
